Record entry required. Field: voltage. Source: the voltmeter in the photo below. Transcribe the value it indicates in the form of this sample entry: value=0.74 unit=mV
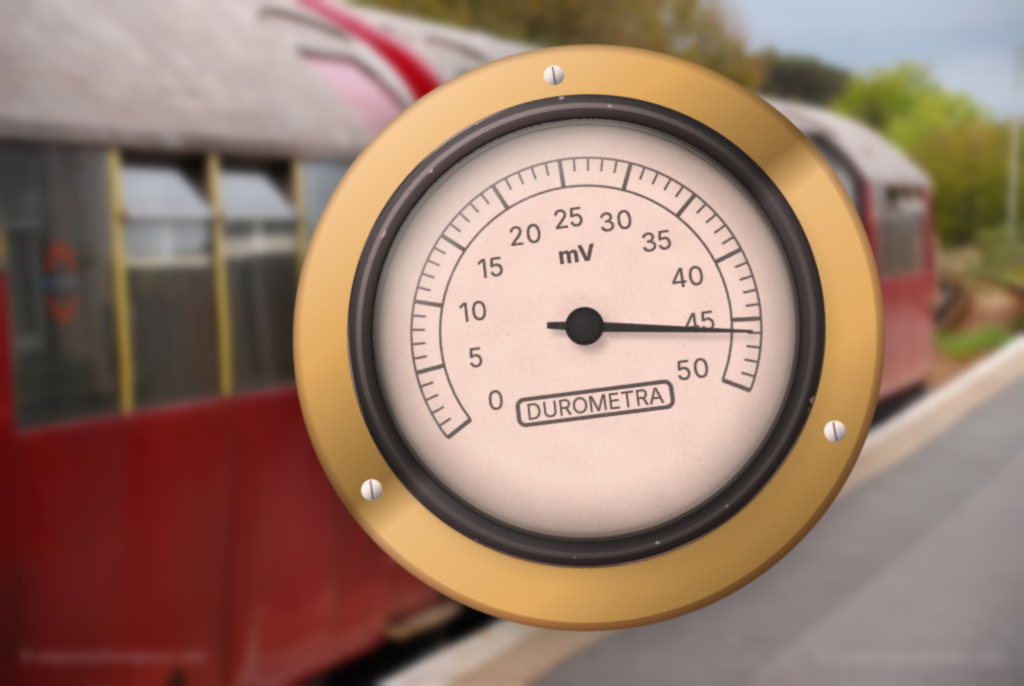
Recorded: value=46 unit=mV
